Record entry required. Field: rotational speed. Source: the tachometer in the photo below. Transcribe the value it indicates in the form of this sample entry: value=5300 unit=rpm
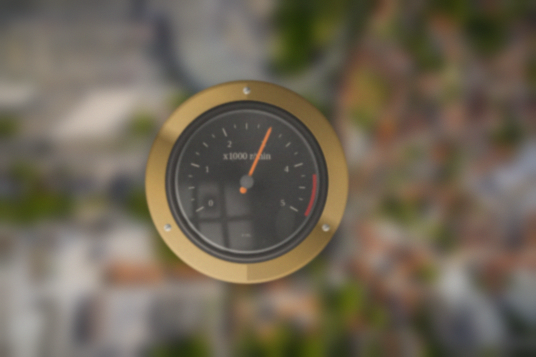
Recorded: value=3000 unit=rpm
